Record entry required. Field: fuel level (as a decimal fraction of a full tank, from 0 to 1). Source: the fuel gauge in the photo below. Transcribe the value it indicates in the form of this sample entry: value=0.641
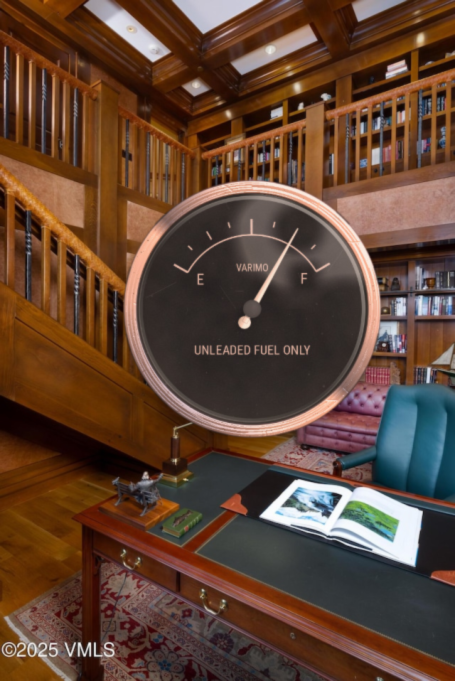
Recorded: value=0.75
